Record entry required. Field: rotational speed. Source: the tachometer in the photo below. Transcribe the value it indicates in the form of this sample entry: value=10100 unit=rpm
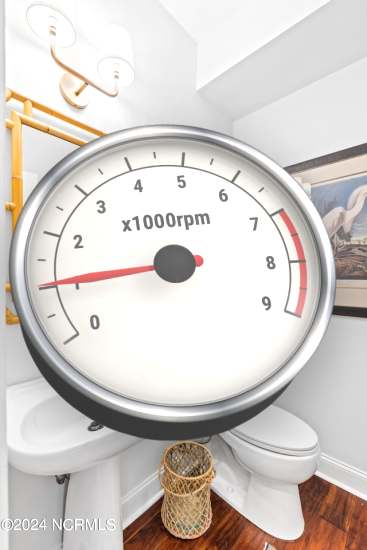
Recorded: value=1000 unit=rpm
